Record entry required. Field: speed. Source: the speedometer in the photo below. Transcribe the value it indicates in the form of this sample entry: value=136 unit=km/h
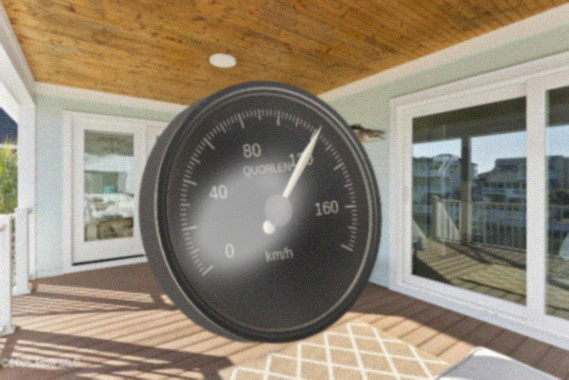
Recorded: value=120 unit=km/h
